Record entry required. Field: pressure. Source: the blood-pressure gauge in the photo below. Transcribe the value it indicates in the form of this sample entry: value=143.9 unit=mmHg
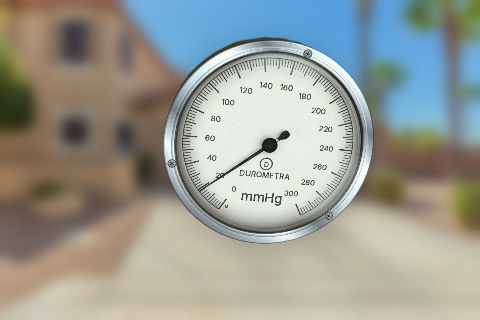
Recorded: value=20 unit=mmHg
